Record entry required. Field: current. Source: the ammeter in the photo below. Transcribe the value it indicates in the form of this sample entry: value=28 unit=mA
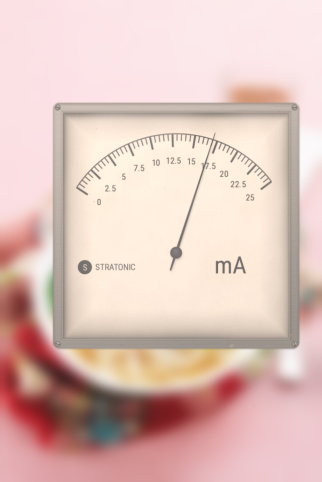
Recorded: value=17 unit=mA
